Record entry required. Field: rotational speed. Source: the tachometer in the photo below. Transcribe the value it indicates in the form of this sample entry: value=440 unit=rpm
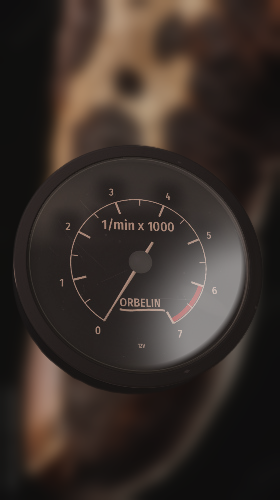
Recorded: value=0 unit=rpm
